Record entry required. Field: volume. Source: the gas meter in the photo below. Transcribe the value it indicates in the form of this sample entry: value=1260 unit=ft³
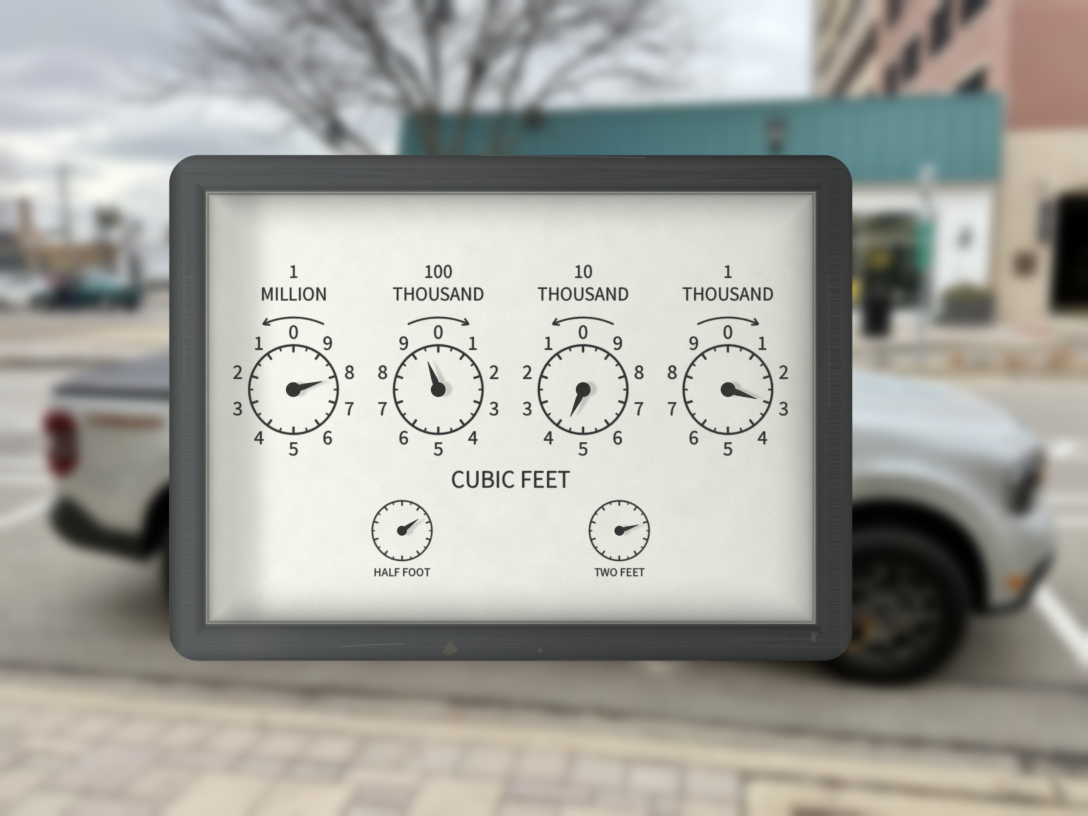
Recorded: value=794300 unit=ft³
